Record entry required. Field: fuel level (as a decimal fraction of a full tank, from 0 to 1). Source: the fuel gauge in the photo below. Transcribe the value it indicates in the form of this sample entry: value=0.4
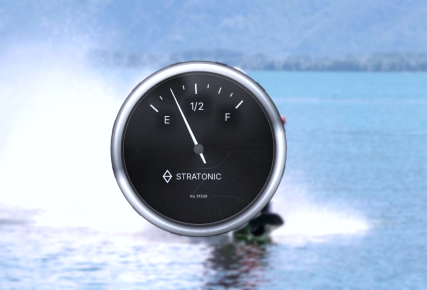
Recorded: value=0.25
